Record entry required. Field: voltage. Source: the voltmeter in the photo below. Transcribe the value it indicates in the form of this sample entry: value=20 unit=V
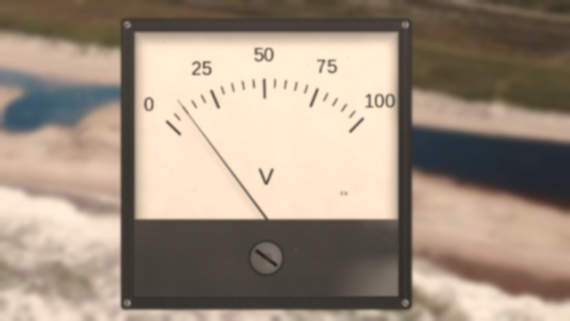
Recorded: value=10 unit=V
